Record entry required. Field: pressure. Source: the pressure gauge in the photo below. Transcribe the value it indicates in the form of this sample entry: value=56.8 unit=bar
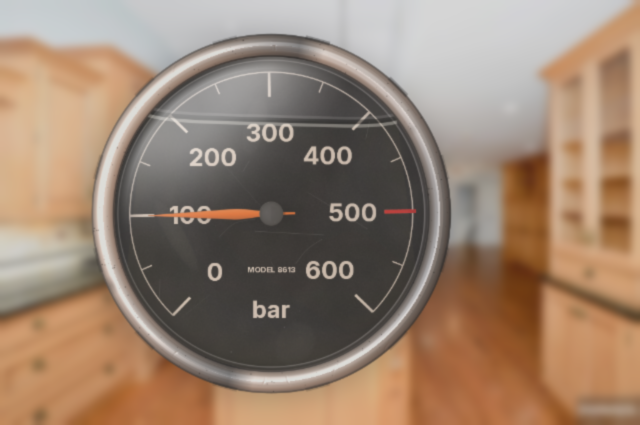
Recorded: value=100 unit=bar
